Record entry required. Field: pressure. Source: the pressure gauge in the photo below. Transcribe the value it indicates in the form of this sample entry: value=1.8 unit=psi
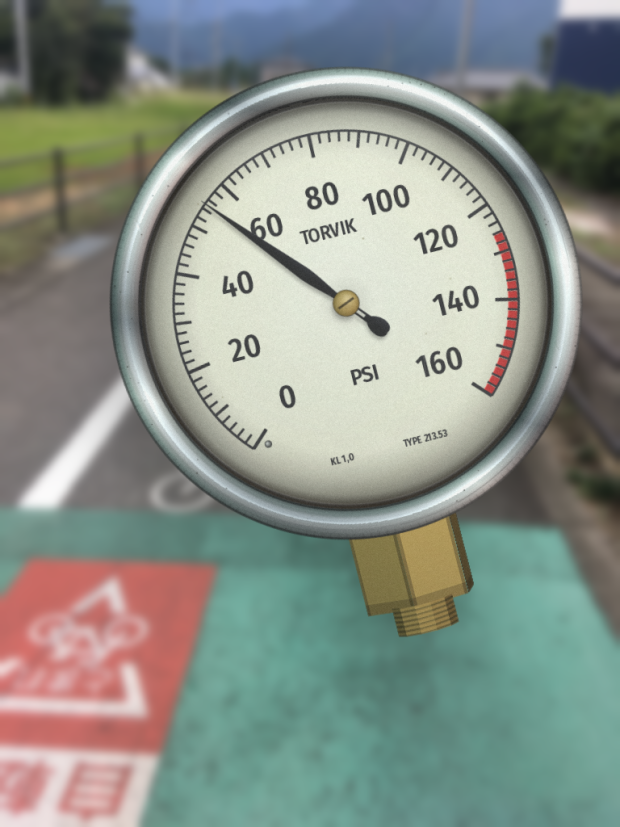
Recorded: value=55 unit=psi
